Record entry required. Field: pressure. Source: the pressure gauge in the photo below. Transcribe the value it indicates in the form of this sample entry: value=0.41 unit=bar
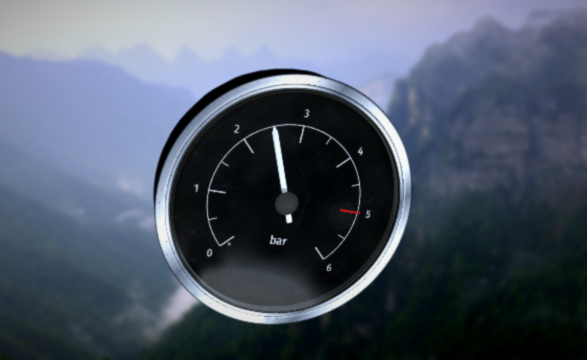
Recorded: value=2.5 unit=bar
